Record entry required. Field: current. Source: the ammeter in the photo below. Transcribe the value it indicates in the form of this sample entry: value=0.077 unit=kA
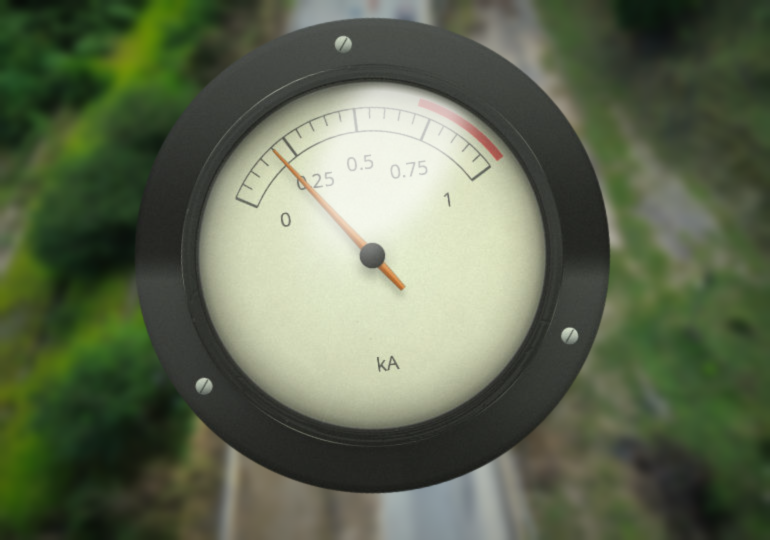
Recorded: value=0.2 unit=kA
